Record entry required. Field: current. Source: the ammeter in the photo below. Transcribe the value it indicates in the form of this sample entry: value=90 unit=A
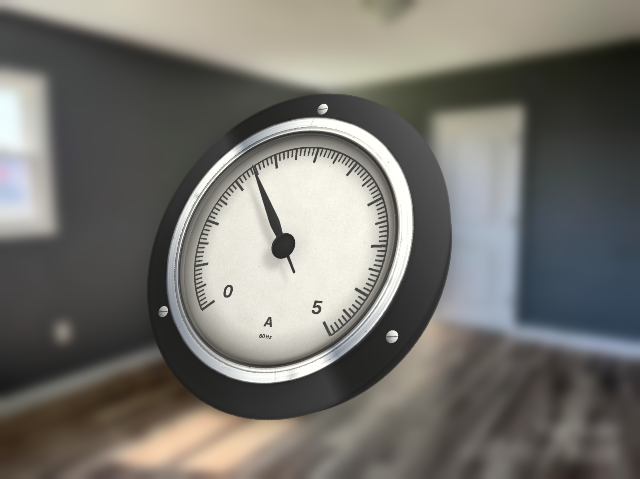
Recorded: value=1.75 unit=A
